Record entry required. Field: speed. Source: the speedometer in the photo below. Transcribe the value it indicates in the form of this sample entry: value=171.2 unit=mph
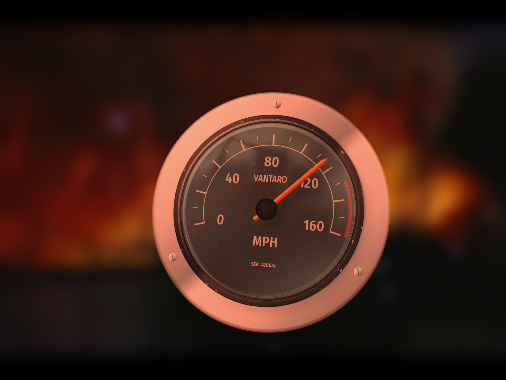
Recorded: value=115 unit=mph
